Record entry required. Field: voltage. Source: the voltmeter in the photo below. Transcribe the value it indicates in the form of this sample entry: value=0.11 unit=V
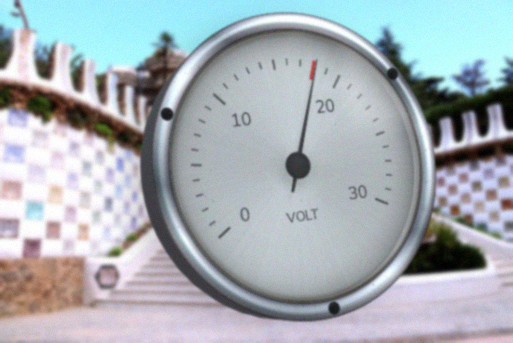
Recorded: value=18 unit=V
